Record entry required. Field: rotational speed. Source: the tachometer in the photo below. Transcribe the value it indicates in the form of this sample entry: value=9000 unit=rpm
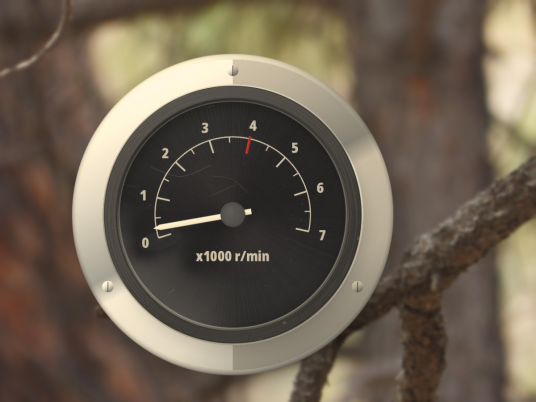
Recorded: value=250 unit=rpm
